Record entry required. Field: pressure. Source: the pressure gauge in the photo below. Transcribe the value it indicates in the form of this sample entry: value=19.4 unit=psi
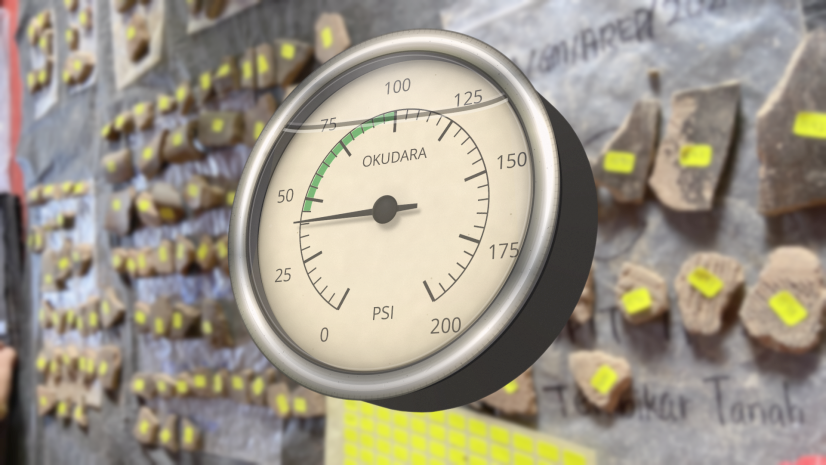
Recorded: value=40 unit=psi
